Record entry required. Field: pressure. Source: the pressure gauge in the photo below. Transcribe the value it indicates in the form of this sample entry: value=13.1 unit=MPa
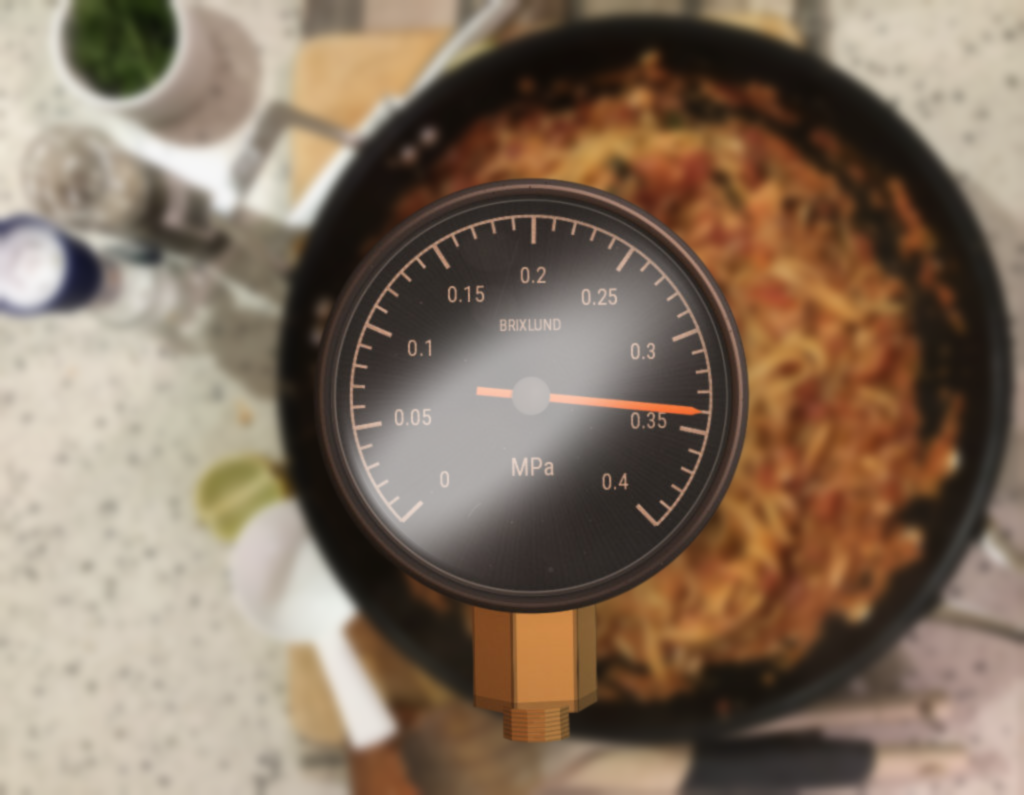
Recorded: value=0.34 unit=MPa
